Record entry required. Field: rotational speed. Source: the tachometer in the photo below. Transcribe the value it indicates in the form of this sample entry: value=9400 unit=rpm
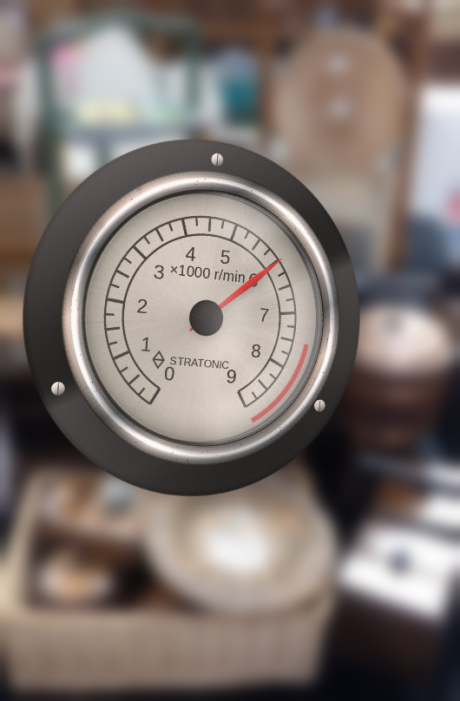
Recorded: value=6000 unit=rpm
